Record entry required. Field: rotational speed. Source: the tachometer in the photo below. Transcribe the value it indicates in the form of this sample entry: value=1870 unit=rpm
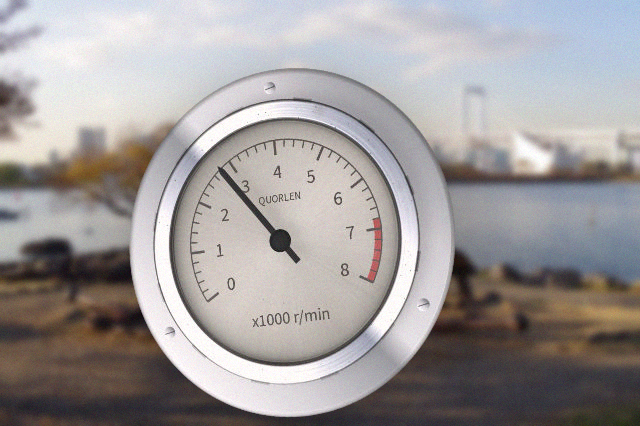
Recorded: value=2800 unit=rpm
